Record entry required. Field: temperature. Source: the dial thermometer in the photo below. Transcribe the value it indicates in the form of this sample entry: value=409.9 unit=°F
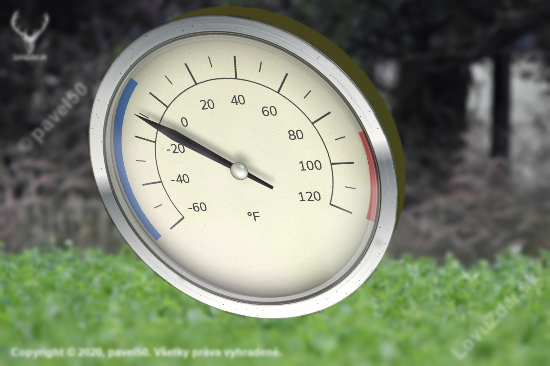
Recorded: value=-10 unit=°F
